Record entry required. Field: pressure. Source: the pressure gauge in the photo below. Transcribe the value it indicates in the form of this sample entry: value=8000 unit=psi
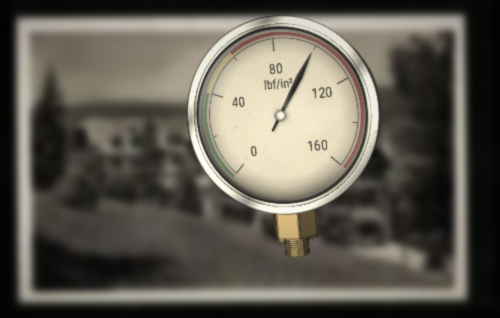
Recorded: value=100 unit=psi
